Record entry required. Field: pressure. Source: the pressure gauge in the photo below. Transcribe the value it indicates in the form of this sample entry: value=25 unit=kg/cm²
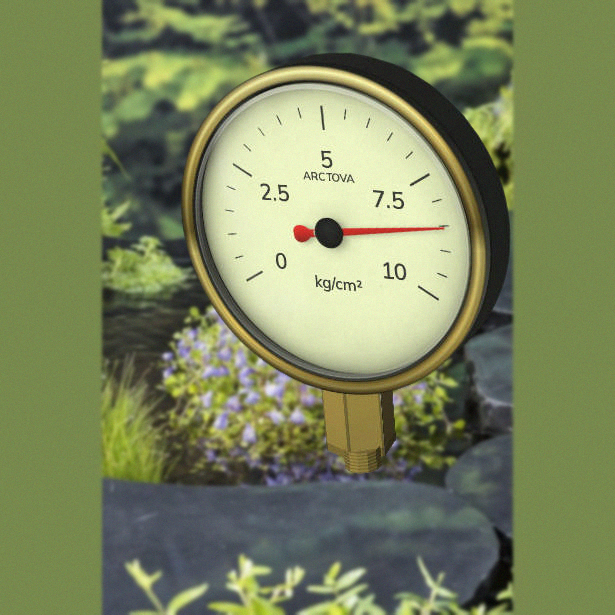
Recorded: value=8.5 unit=kg/cm²
